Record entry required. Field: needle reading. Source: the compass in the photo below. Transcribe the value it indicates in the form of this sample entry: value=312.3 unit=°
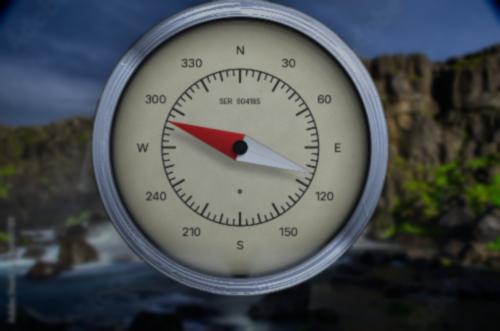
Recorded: value=290 unit=°
